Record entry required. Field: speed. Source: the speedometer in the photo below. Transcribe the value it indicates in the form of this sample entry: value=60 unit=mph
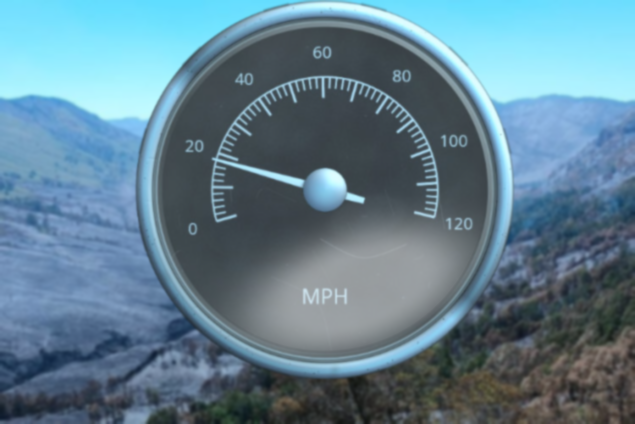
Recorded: value=18 unit=mph
